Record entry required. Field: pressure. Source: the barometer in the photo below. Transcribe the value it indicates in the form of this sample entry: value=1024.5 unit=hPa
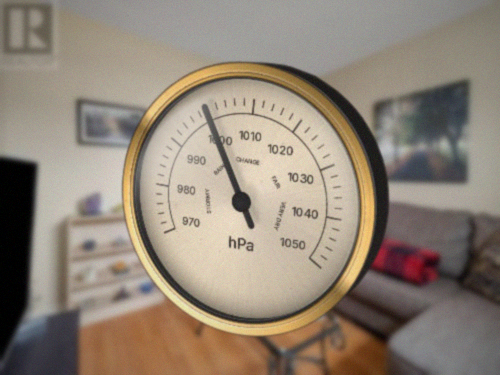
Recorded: value=1000 unit=hPa
